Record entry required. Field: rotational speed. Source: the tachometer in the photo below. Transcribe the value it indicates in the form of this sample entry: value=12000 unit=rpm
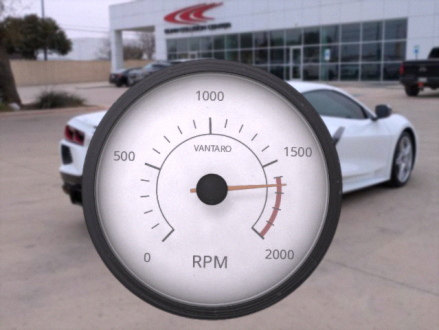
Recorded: value=1650 unit=rpm
